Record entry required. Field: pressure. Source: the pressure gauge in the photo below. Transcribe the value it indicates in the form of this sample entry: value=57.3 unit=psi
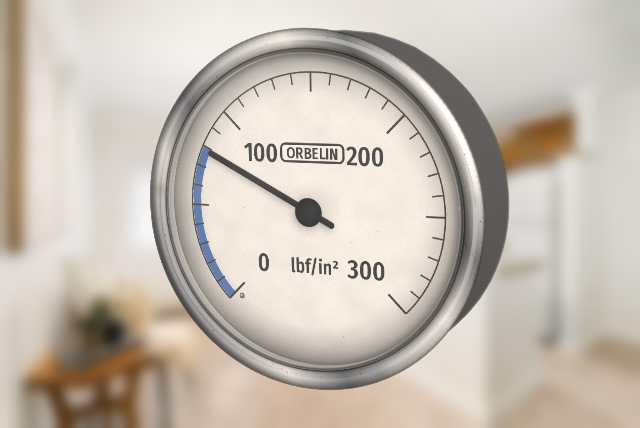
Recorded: value=80 unit=psi
